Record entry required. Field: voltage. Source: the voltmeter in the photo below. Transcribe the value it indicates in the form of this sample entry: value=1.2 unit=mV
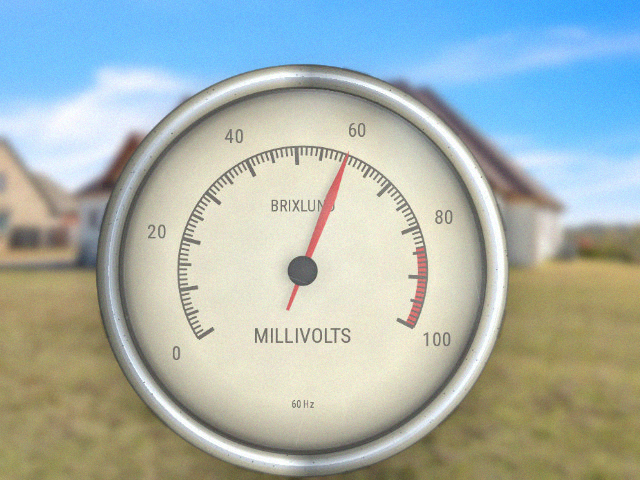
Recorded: value=60 unit=mV
